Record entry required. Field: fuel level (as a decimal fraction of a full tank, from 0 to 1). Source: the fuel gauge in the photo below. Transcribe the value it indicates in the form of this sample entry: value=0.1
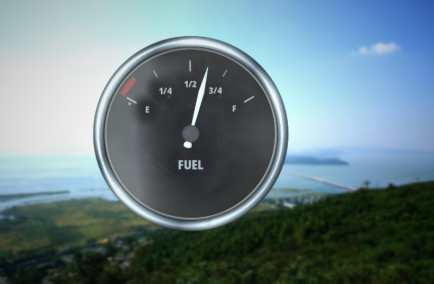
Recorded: value=0.625
